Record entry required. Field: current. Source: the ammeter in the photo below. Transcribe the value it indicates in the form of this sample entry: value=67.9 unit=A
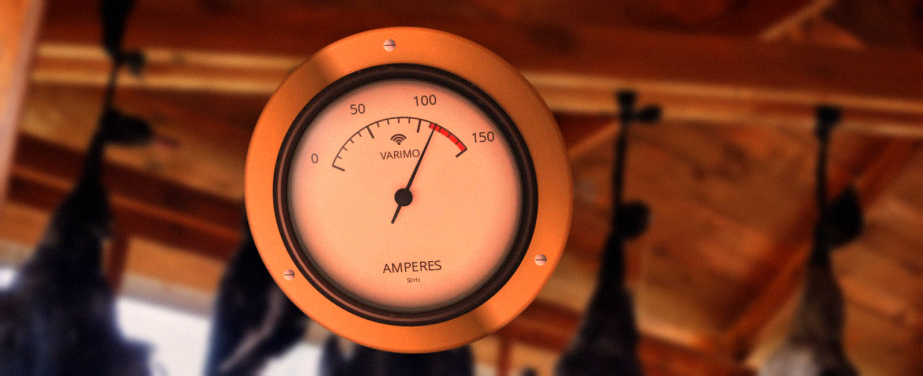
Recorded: value=115 unit=A
